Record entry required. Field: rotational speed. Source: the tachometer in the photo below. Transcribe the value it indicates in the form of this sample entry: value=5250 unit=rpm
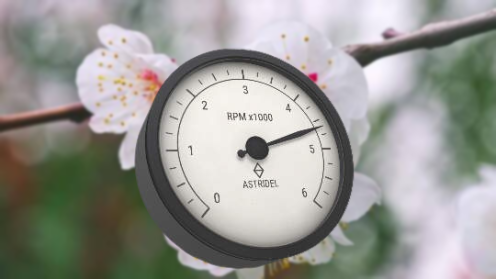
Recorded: value=4625 unit=rpm
